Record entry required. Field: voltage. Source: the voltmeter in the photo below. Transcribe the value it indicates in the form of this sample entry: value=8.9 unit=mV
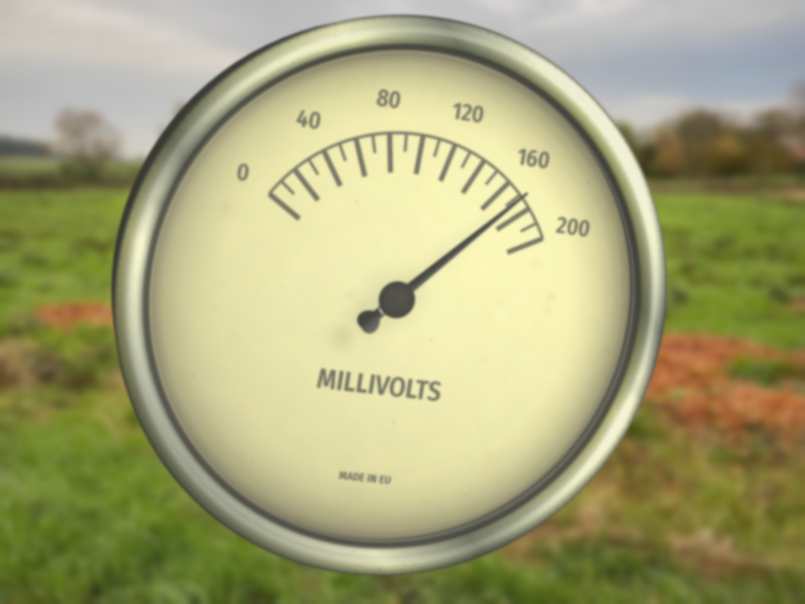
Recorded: value=170 unit=mV
